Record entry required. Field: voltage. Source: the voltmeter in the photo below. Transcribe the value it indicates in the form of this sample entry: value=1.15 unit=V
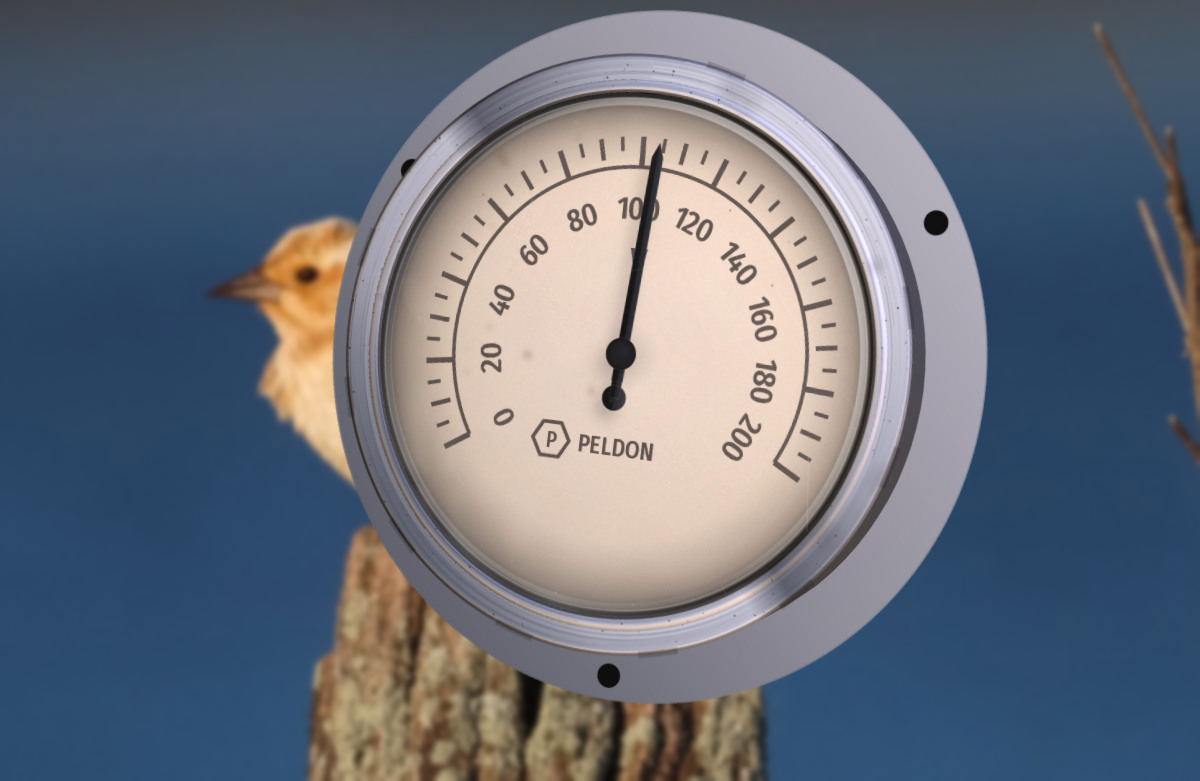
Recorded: value=105 unit=V
